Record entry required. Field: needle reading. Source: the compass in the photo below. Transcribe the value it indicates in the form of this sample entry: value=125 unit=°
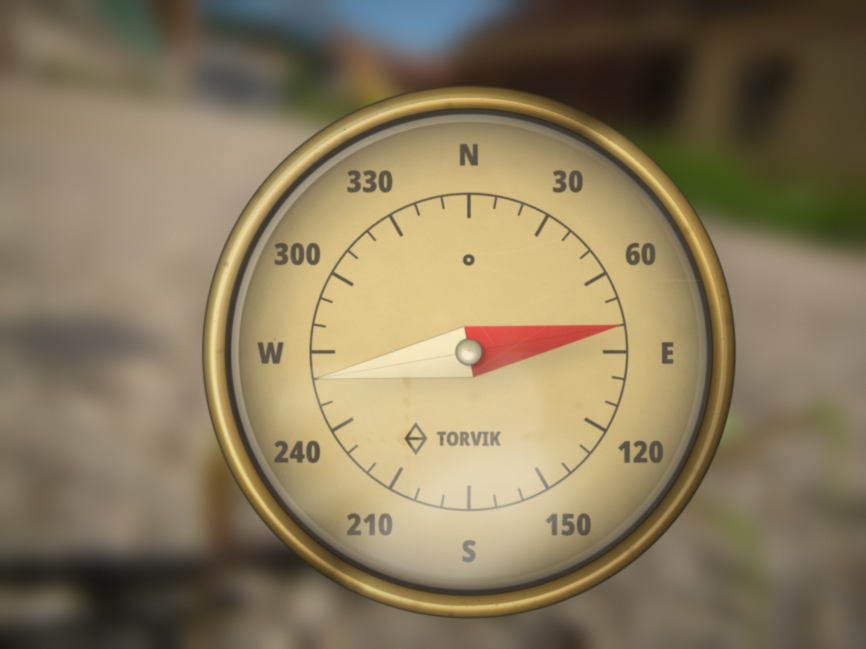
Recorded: value=80 unit=°
